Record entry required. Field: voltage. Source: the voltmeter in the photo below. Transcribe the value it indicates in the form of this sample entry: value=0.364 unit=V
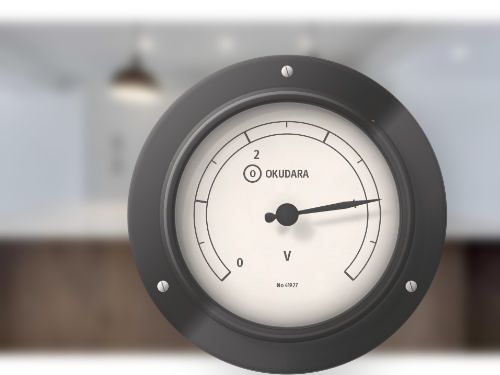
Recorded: value=4 unit=V
